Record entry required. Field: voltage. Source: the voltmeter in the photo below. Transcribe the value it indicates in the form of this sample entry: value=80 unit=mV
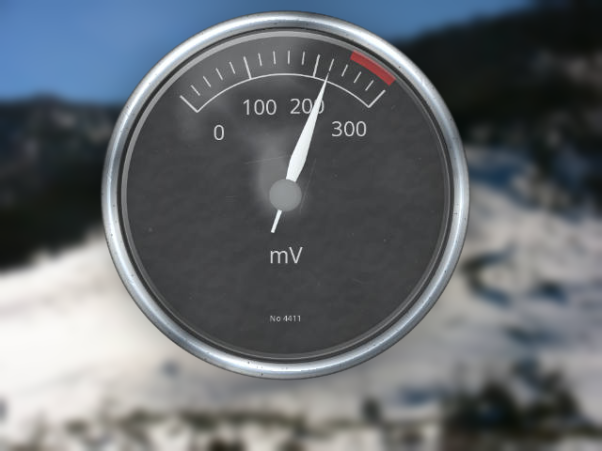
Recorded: value=220 unit=mV
